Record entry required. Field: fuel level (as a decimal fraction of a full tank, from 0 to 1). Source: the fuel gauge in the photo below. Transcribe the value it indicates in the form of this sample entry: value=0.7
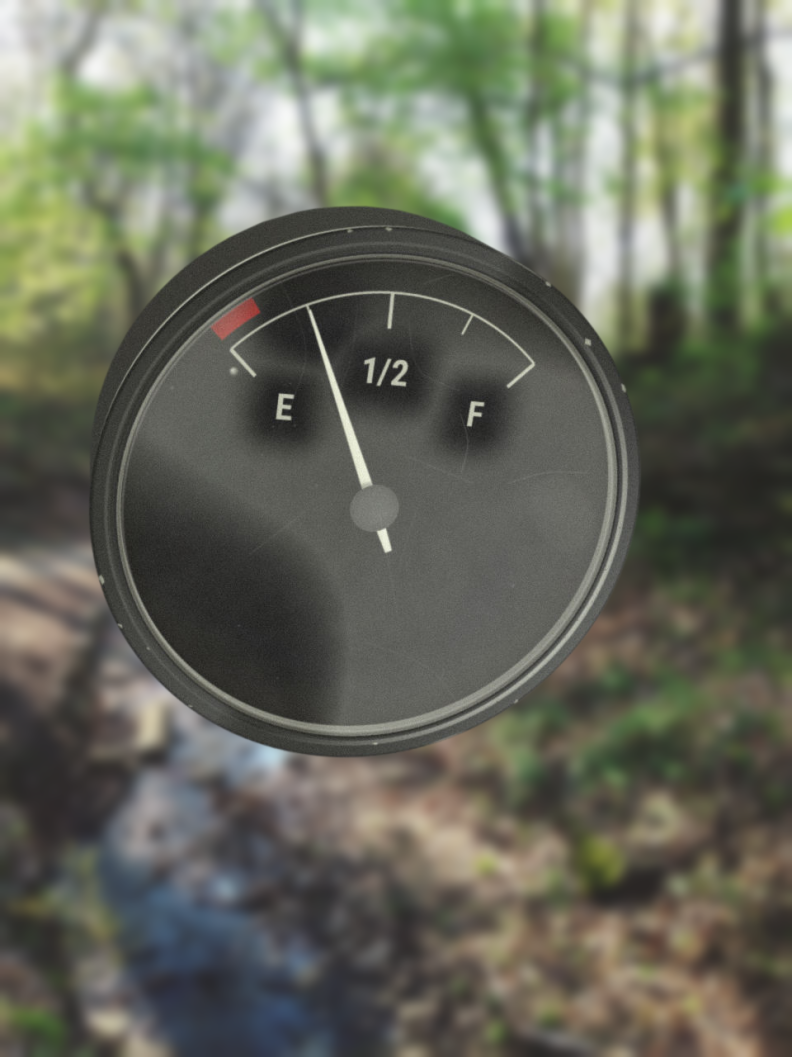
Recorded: value=0.25
